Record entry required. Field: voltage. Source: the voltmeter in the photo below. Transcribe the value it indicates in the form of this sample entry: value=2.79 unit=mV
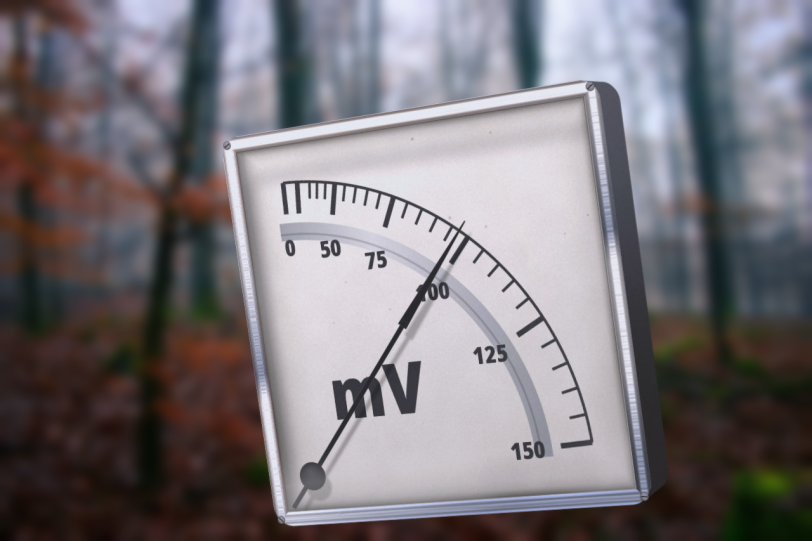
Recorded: value=97.5 unit=mV
